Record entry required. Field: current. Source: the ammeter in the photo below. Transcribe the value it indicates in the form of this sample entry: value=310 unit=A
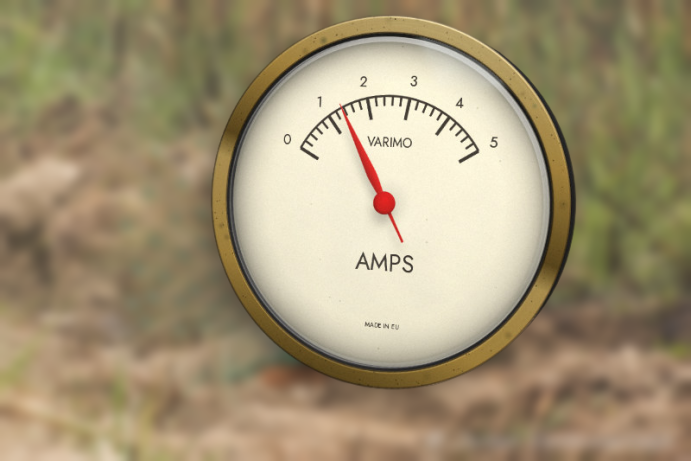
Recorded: value=1.4 unit=A
